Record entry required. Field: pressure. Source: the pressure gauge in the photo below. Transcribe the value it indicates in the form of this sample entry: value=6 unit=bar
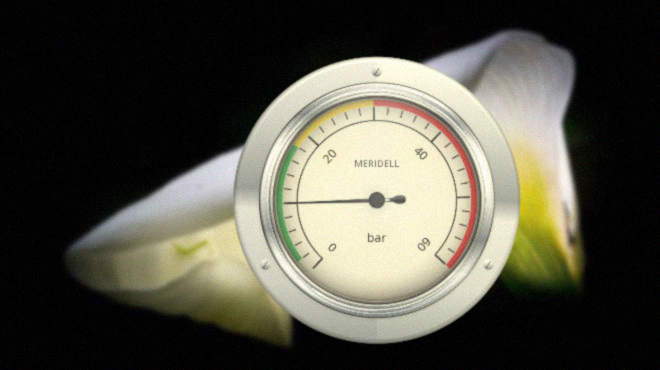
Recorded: value=10 unit=bar
